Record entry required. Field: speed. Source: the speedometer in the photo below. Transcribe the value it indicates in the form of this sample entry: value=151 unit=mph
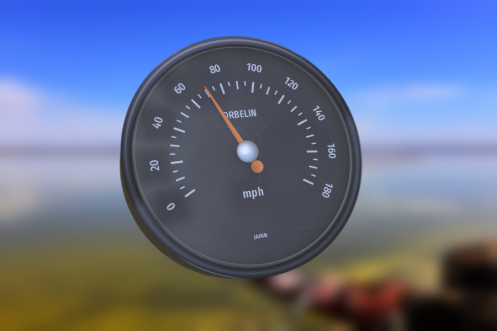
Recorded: value=70 unit=mph
